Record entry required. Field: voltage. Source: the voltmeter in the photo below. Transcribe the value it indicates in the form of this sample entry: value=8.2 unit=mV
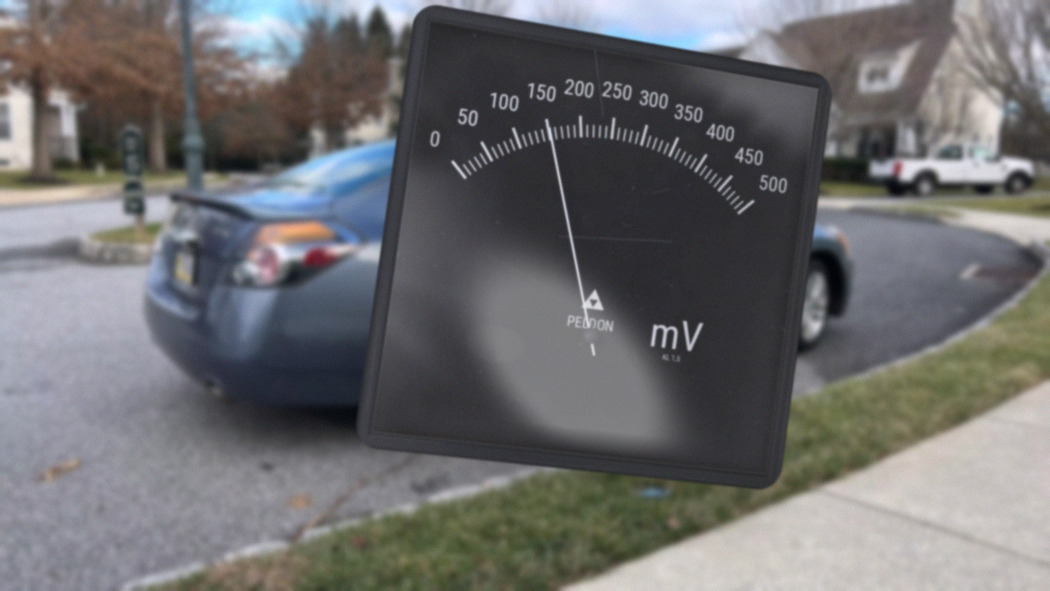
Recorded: value=150 unit=mV
